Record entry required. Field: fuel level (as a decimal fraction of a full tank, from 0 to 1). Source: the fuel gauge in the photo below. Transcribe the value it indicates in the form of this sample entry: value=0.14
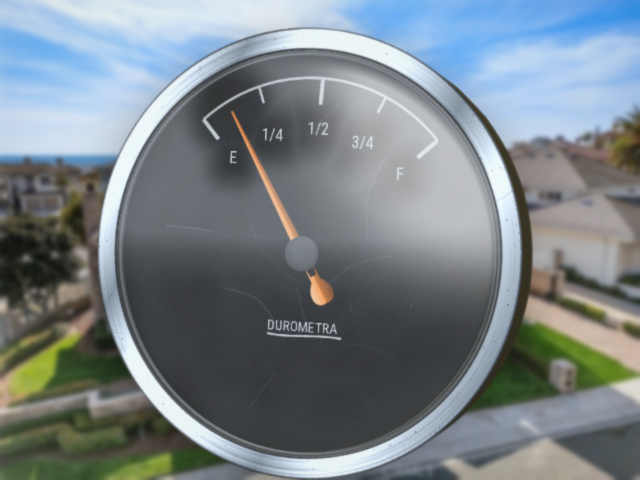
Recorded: value=0.125
